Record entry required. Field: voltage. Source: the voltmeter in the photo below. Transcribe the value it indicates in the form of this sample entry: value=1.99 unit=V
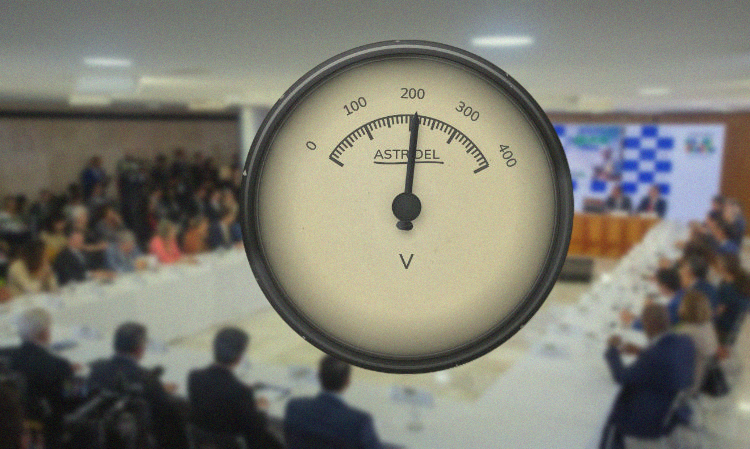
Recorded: value=210 unit=V
